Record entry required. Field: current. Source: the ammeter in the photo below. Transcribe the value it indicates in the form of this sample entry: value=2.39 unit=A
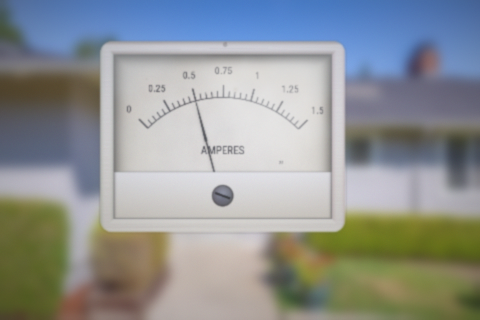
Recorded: value=0.5 unit=A
